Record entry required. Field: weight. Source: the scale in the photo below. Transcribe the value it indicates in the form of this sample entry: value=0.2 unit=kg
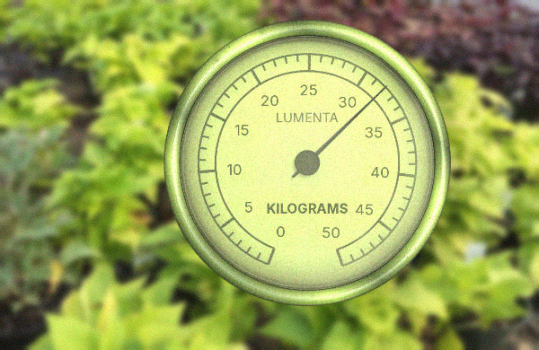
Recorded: value=32 unit=kg
